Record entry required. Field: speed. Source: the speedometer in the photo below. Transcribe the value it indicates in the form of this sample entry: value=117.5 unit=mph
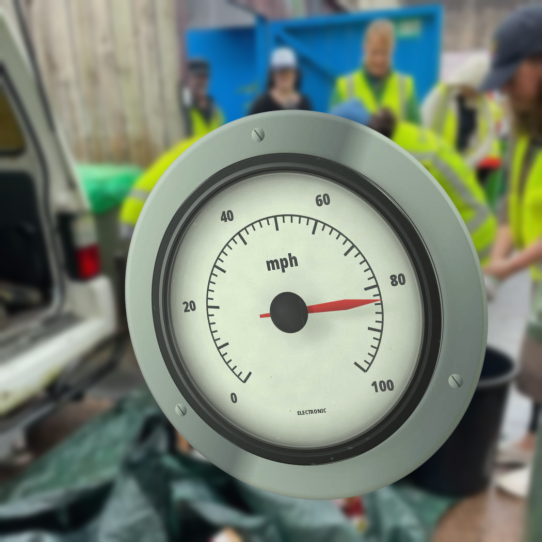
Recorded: value=83 unit=mph
